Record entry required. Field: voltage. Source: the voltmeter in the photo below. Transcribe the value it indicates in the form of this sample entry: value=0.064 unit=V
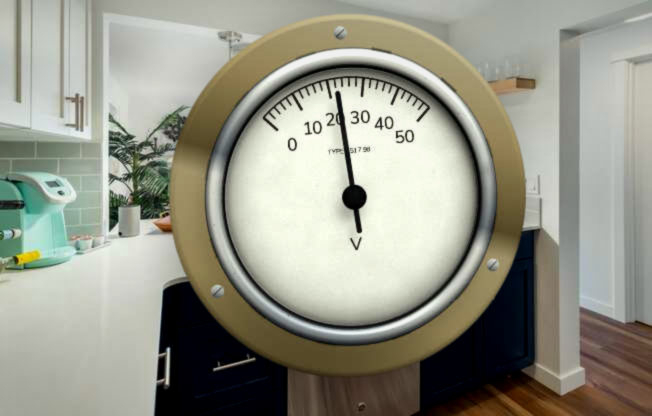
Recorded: value=22 unit=V
